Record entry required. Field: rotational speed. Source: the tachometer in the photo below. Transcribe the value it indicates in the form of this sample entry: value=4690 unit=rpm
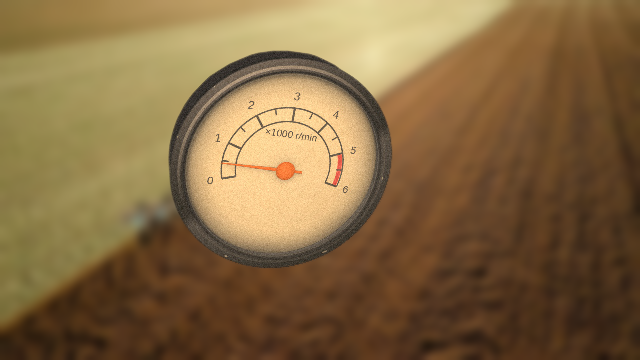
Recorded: value=500 unit=rpm
